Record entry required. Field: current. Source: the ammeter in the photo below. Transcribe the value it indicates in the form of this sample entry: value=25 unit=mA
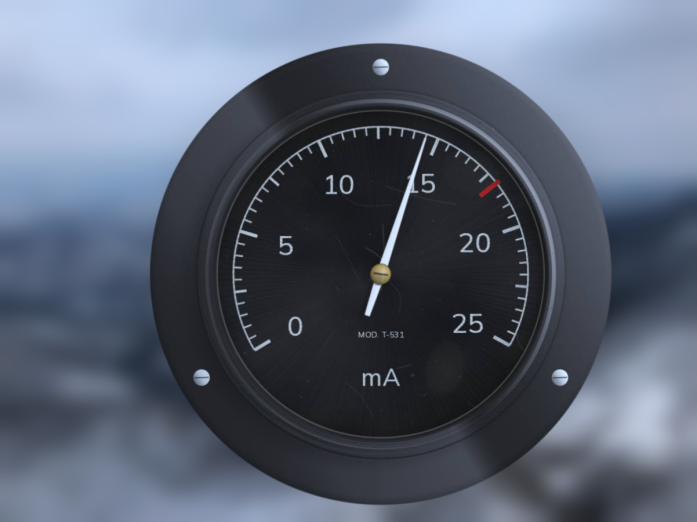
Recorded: value=14.5 unit=mA
